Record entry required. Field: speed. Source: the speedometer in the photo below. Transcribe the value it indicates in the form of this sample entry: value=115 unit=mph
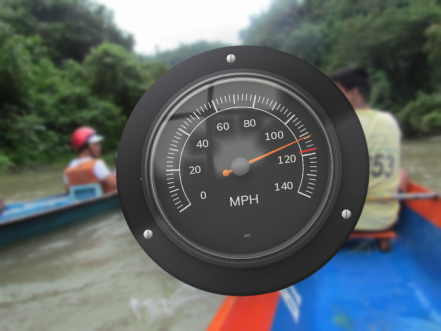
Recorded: value=112 unit=mph
